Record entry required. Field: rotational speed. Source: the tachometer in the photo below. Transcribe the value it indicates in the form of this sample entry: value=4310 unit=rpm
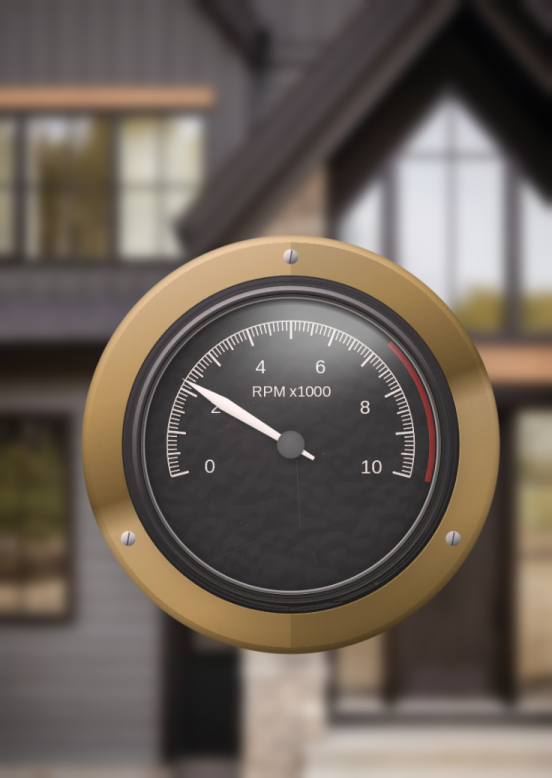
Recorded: value=2200 unit=rpm
